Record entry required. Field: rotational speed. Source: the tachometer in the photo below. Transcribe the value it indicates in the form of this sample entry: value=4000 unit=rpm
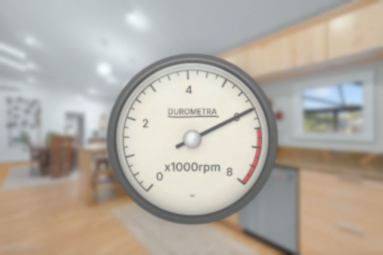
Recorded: value=6000 unit=rpm
